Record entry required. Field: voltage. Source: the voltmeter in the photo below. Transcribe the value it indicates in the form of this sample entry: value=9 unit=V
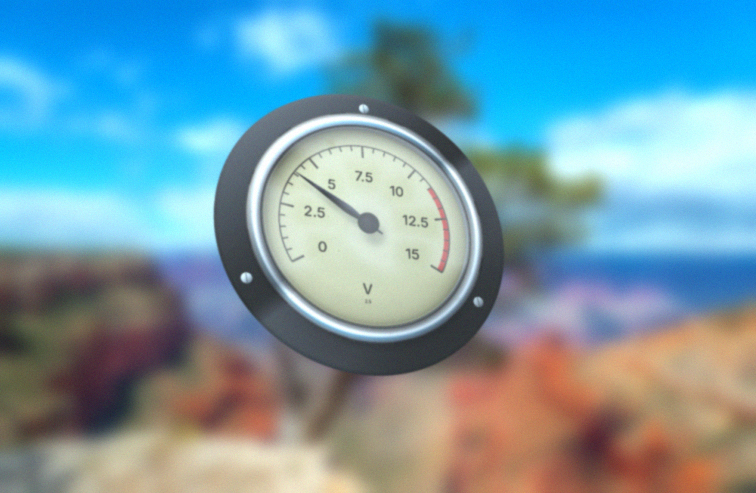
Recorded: value=4 unit=V
